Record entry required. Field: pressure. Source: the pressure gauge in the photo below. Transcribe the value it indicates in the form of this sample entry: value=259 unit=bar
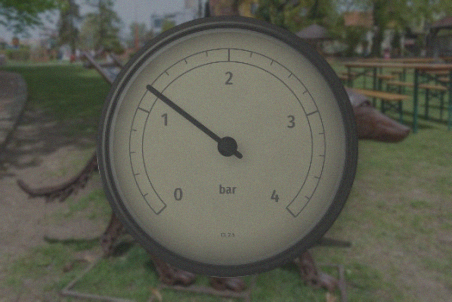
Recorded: value=1.2 unit=bar
